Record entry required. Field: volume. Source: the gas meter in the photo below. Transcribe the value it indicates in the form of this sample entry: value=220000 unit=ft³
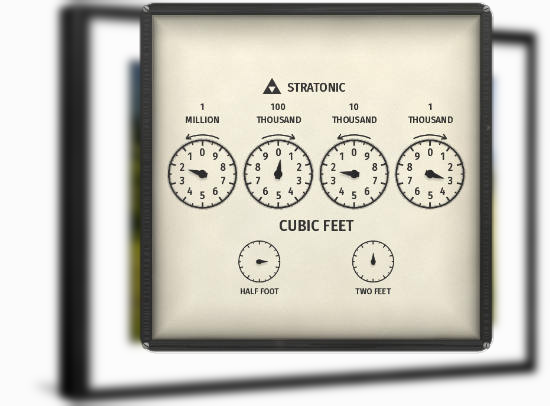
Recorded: value=202300 unit=ft³
